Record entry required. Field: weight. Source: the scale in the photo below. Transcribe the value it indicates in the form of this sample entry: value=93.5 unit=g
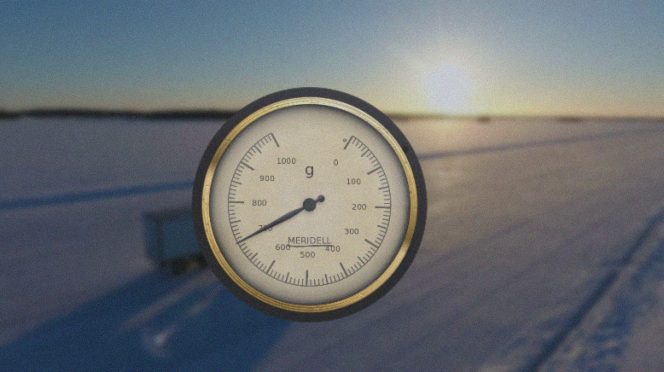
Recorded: value=700 unit=g
